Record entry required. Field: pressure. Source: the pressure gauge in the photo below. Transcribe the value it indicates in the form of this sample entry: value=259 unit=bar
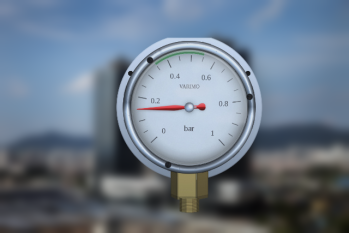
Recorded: value=0.15 unit=bar
